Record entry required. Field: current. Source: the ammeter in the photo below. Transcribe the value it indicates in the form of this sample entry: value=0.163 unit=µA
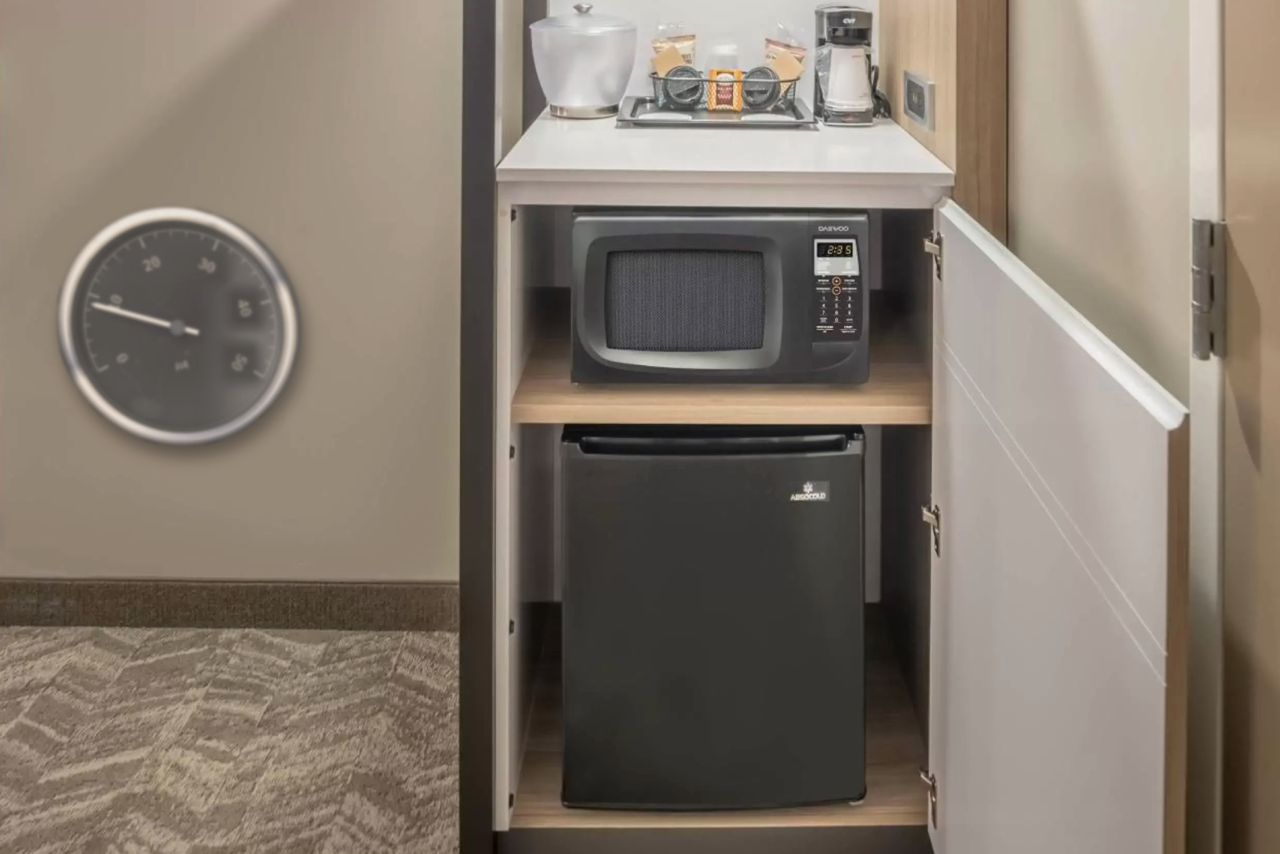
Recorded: value=9 unit=µA
